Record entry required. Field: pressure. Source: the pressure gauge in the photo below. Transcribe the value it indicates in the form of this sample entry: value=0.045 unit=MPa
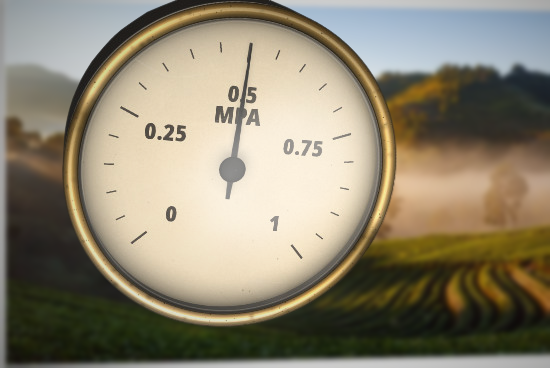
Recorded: value=0.5 unit=MPa
